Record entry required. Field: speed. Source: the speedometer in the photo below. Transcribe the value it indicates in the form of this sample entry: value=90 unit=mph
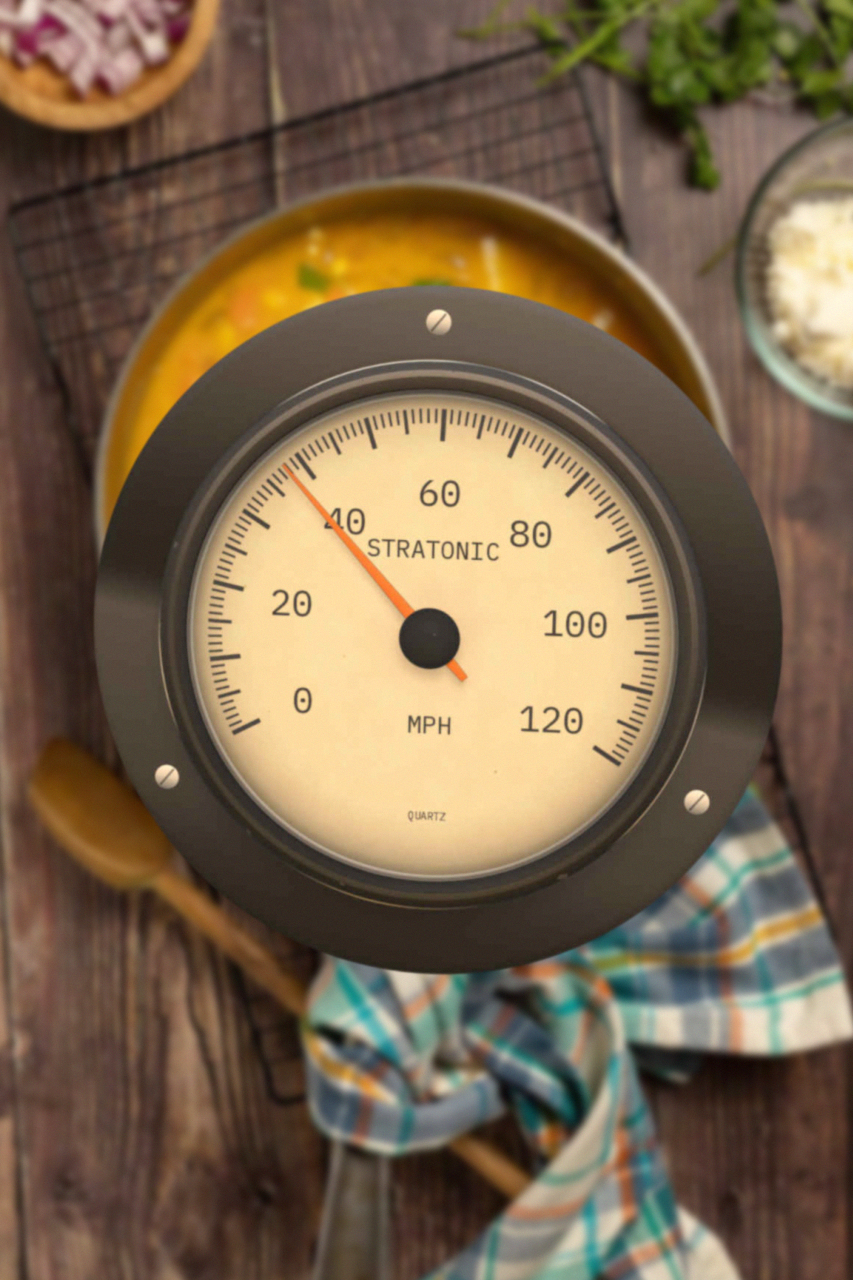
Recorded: value=38 unit=mph
